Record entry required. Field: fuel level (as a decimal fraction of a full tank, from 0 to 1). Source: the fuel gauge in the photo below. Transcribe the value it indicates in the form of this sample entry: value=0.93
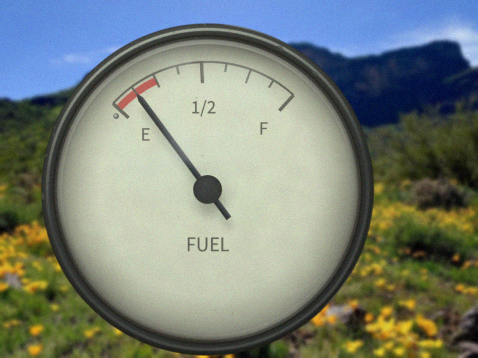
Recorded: value=0.125
